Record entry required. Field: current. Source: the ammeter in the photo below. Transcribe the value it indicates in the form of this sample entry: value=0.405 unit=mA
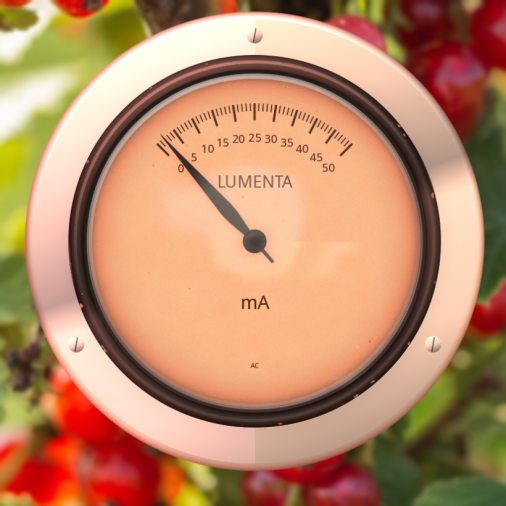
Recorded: value=2 unit=mA
